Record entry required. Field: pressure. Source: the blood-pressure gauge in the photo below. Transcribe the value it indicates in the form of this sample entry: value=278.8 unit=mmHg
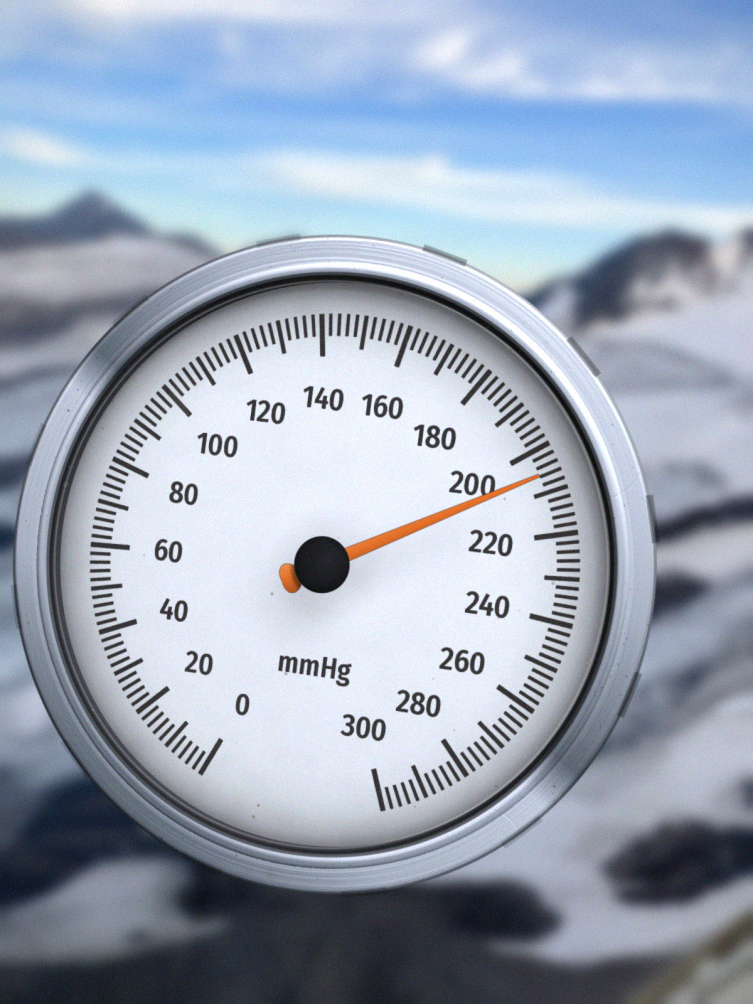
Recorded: value=206 unit=mmHg
